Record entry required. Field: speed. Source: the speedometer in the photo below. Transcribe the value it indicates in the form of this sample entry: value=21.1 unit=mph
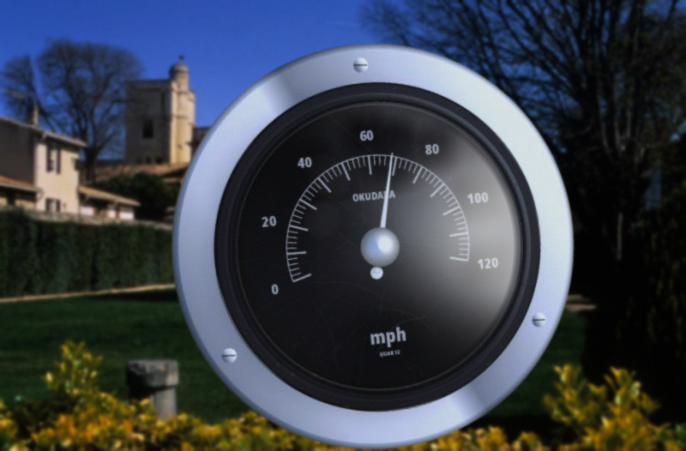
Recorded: value=68 unit=mph
